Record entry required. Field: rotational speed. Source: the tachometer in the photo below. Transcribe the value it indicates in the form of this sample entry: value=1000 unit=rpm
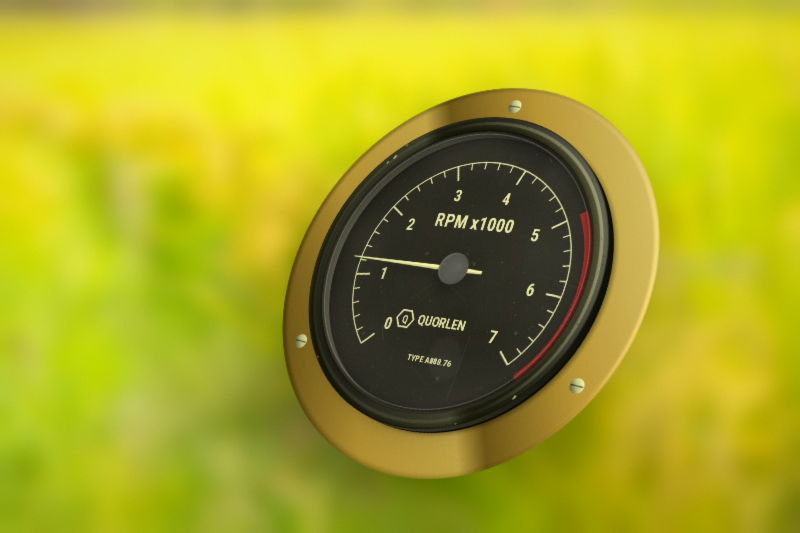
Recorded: value=1200 unit=rpm
